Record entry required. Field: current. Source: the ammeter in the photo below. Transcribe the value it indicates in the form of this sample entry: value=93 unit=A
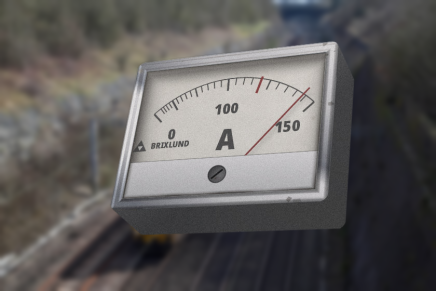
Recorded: value=145 unit=A
